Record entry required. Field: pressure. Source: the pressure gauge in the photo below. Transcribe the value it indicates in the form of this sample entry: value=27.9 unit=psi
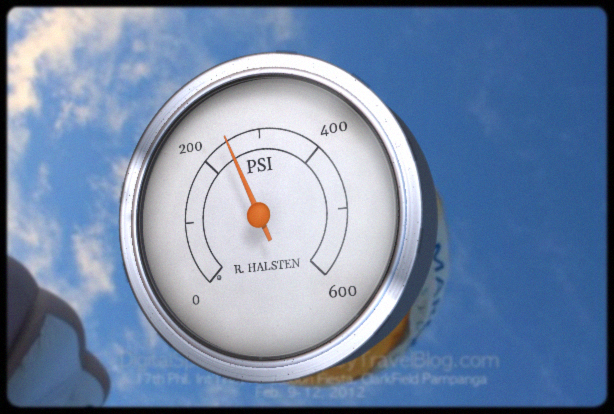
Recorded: value=250 unit=psi
